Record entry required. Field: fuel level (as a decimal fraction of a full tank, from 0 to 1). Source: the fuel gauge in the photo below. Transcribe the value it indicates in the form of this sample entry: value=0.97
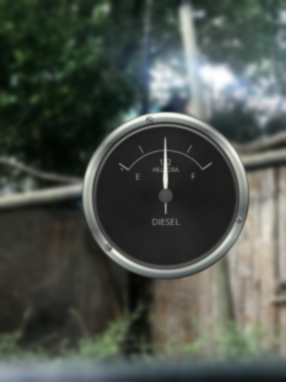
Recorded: value=0.5
